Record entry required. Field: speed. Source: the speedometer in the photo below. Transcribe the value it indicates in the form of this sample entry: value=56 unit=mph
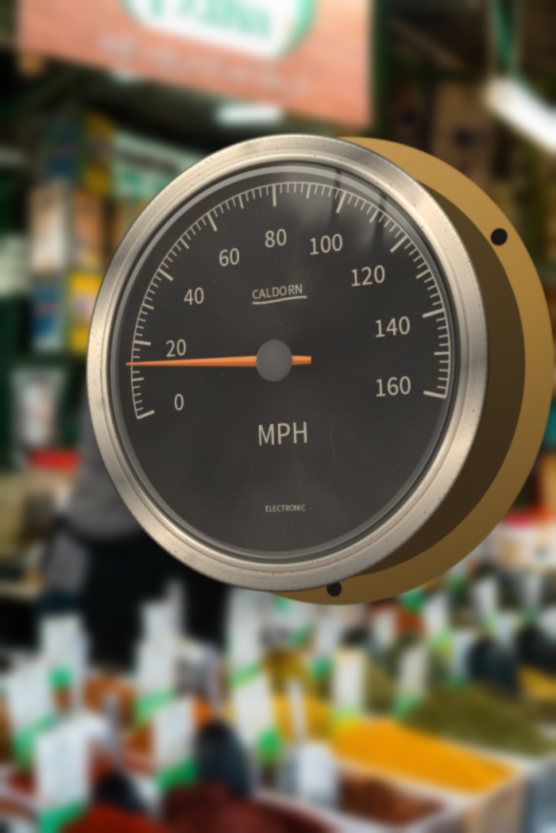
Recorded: value=14 unit=mph
